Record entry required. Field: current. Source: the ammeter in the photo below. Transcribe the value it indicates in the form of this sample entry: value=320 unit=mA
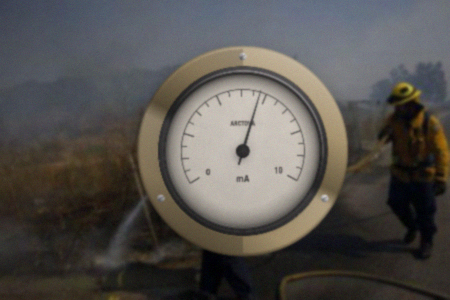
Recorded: value=5.75 unit=mA
